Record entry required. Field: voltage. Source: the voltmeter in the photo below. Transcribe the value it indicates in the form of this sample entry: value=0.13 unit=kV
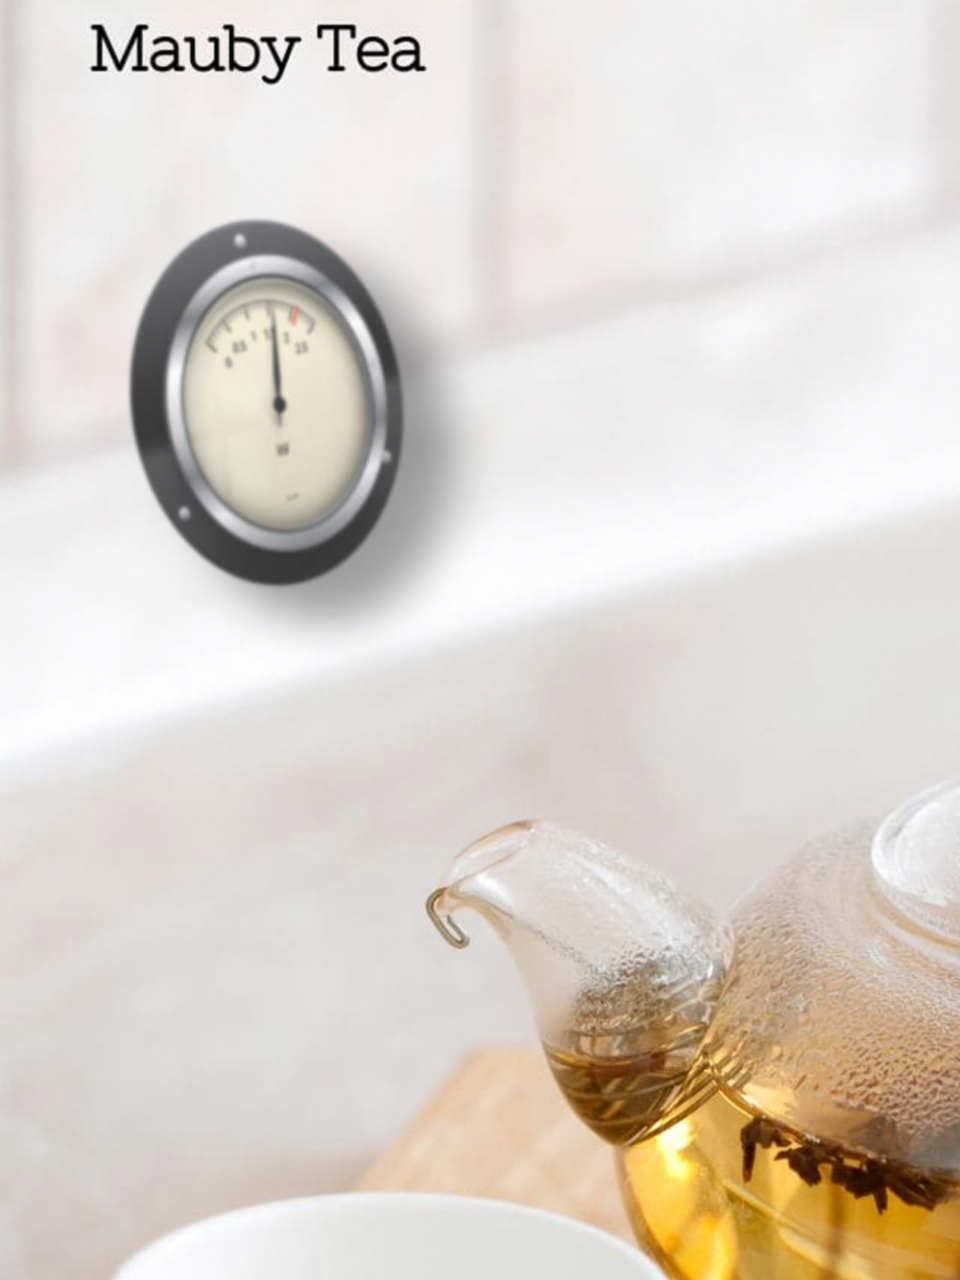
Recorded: value=1.5 unit=kV
